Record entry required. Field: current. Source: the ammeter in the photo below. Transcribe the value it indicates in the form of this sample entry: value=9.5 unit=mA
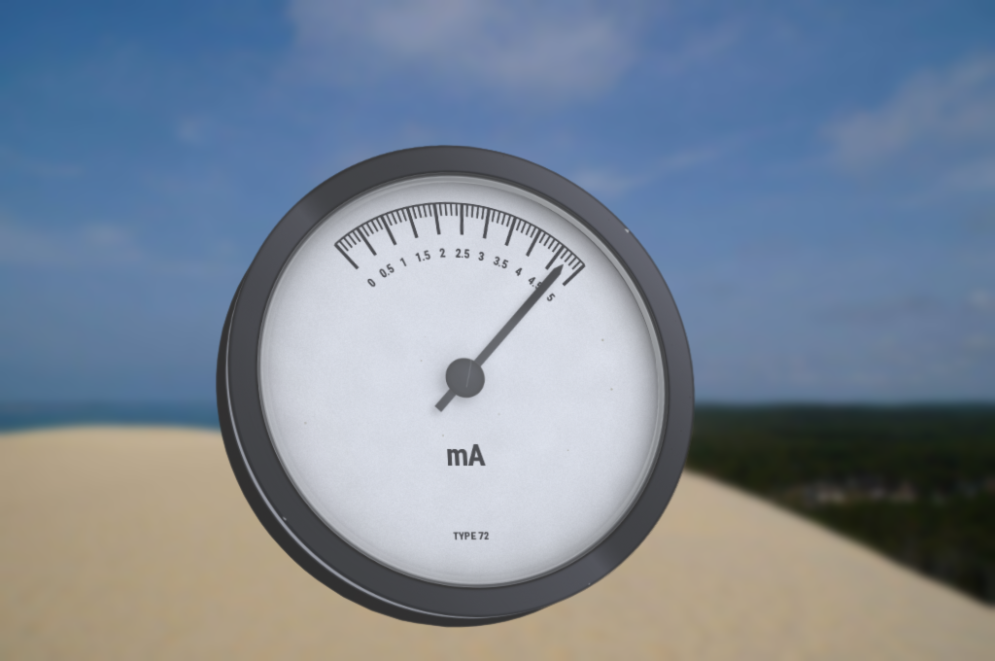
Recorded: value=4.7 unit=mA
